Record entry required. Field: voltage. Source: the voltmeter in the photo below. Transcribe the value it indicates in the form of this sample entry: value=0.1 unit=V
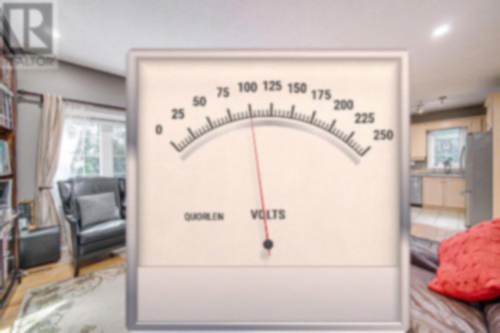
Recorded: value=100 unit=V
